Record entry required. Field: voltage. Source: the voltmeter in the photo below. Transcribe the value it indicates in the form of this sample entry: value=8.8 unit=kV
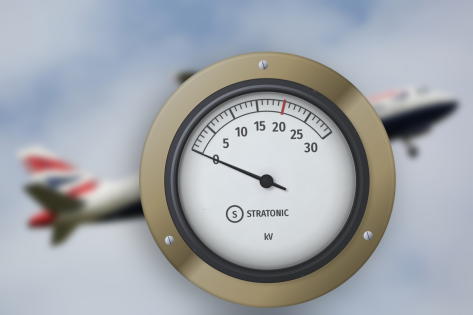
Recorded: value=0 unit=kV
